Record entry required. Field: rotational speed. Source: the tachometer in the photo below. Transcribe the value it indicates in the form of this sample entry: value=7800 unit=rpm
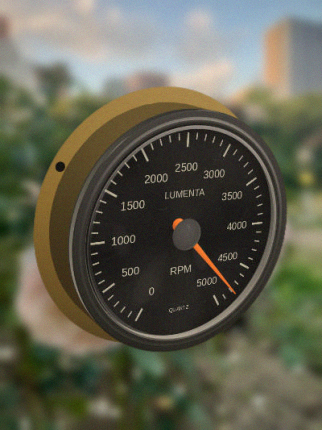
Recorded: value=4800 unit=rpm
